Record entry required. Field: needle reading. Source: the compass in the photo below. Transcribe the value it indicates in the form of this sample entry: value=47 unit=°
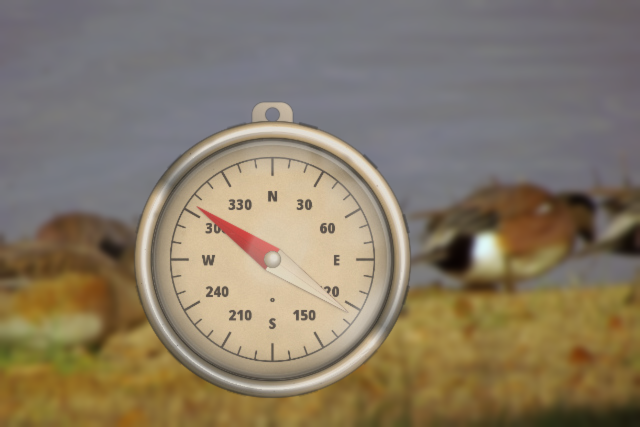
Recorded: value=305 unit=°
